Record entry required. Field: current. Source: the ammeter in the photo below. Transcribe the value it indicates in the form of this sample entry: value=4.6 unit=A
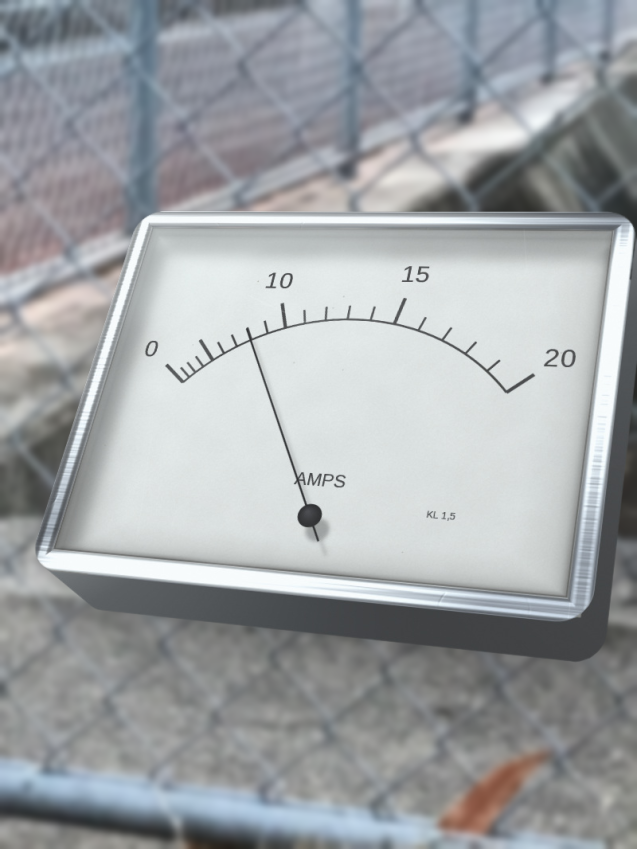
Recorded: value=8 unit=A
